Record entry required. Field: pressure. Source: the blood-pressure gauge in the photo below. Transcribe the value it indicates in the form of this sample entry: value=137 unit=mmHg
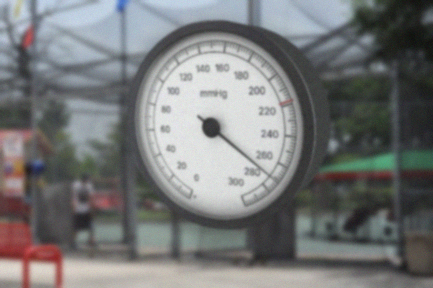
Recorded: value=270 unit=mmHg
